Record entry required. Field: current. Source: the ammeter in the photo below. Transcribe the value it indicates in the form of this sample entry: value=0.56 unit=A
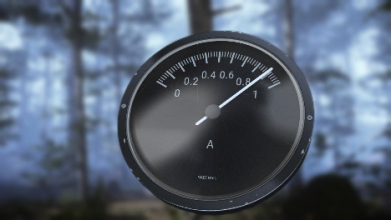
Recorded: value=0.9 unit=A
